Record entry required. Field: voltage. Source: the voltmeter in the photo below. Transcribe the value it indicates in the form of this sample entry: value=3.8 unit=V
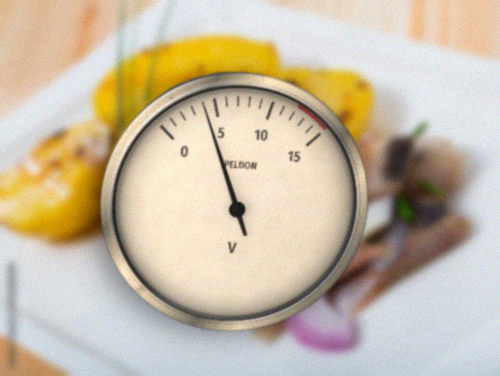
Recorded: value=4 unit=V
